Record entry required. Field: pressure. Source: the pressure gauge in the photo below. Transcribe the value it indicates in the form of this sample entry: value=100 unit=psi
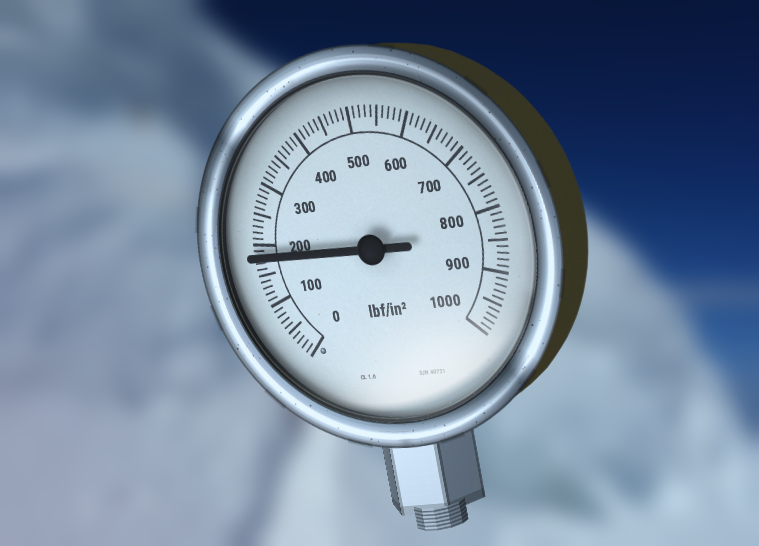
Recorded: value=180 unit=psi
